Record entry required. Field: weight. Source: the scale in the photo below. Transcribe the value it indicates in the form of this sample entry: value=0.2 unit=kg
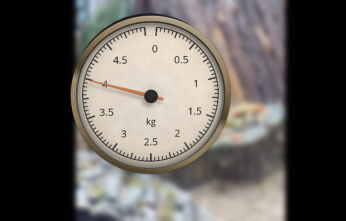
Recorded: value=4 unit=kg
